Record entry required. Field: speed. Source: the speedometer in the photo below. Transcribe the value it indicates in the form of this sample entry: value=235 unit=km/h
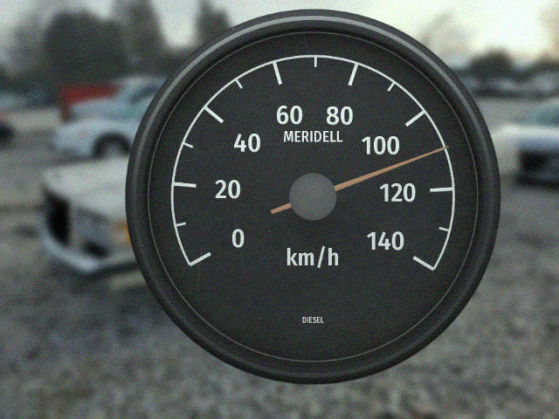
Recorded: value=110 unit=km/h
